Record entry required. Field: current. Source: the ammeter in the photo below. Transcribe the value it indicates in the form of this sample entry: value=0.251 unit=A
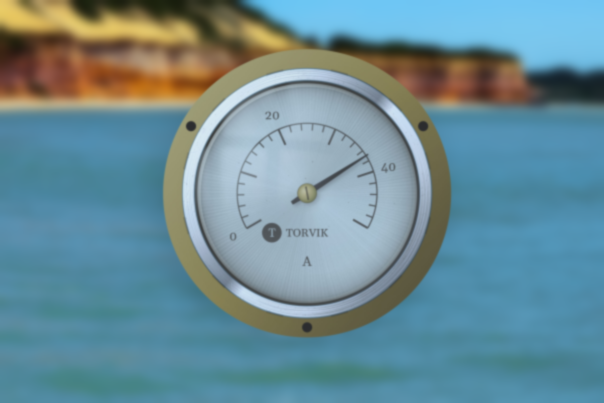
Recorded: value=37 unit=A
